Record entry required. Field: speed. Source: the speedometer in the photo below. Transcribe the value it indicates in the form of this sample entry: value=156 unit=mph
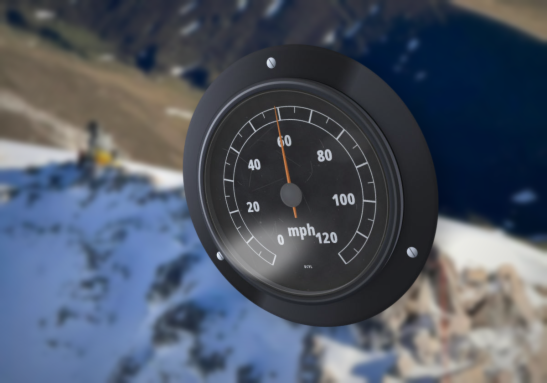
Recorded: value=60 unit=mph
